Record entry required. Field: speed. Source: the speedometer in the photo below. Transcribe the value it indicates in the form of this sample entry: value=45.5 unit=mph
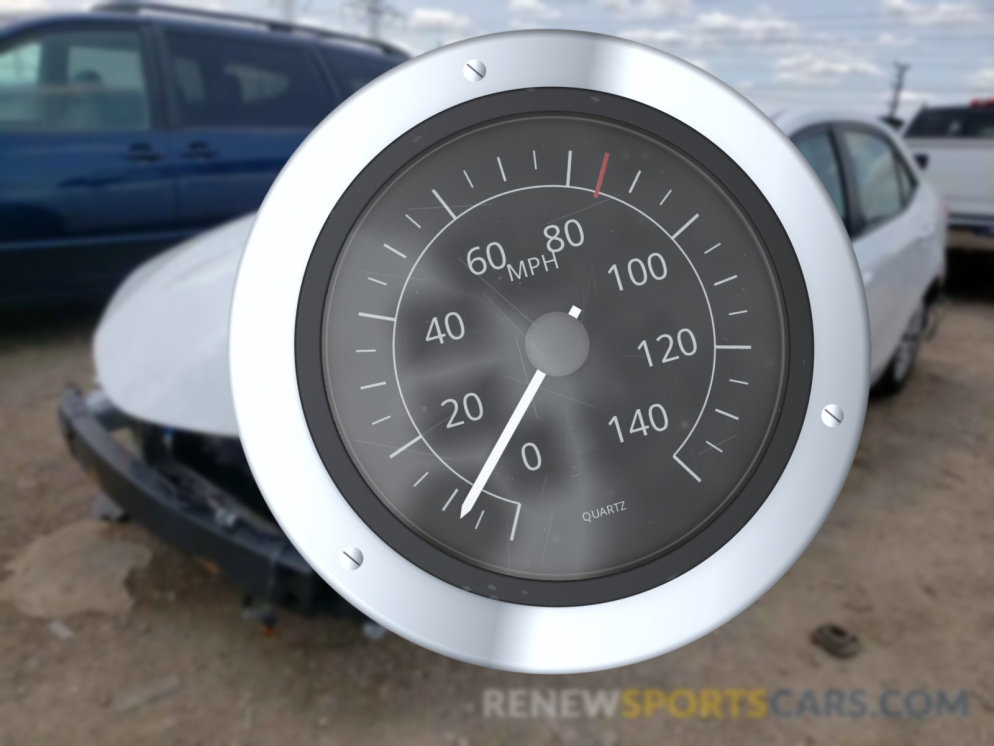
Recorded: value=7.5 unit=mph
